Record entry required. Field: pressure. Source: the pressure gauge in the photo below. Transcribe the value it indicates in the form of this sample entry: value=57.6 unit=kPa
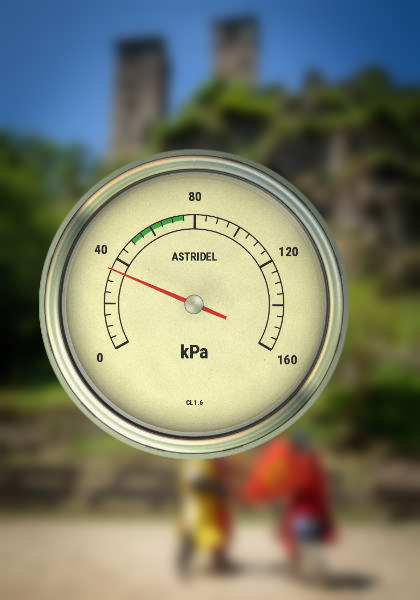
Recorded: value=35 unit=kPa
